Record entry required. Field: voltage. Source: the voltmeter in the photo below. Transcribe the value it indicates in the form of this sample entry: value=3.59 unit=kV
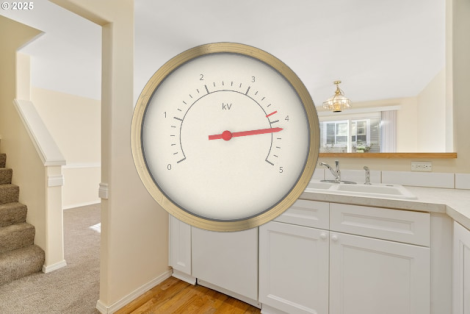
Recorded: value=4.2 unit=kV
